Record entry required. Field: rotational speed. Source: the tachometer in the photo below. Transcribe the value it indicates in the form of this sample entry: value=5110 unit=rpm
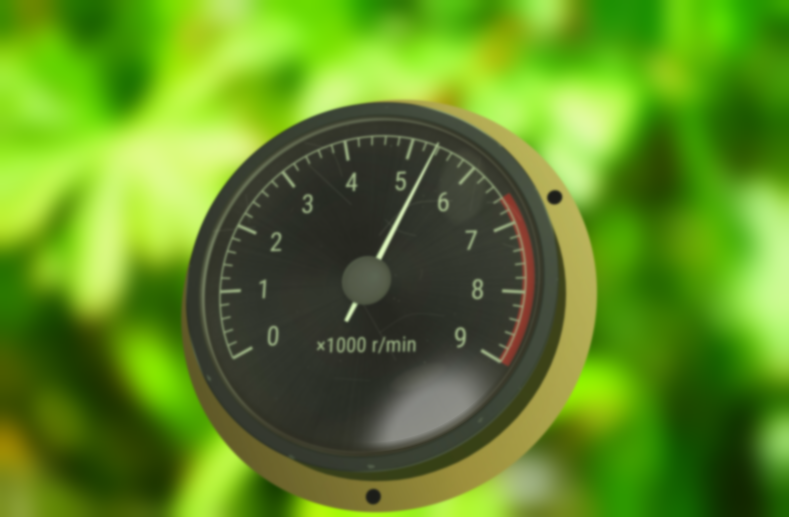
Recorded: value=5400 unit=rpm
